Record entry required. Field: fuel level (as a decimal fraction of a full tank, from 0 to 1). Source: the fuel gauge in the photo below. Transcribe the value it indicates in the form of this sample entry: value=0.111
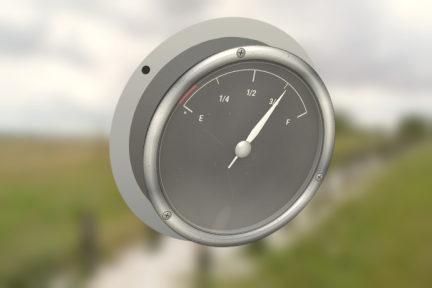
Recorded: value=0.75
